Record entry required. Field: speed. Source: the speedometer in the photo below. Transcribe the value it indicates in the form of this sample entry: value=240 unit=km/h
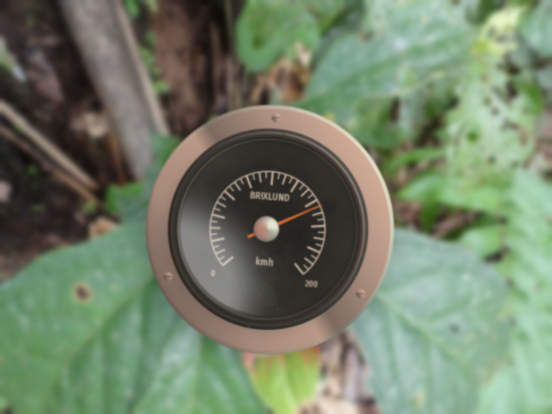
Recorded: value=145 unit=km/h
